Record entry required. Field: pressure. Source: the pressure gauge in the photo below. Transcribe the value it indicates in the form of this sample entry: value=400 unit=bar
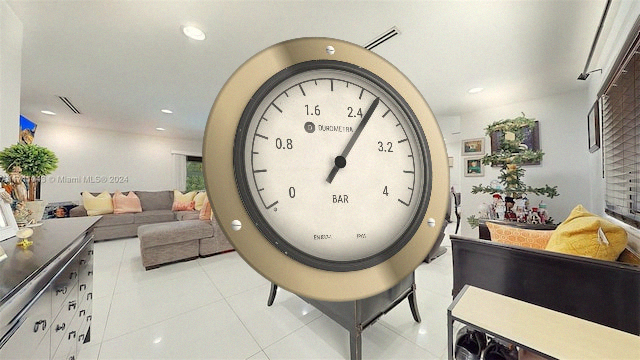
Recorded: value=2.6 unit=bar
